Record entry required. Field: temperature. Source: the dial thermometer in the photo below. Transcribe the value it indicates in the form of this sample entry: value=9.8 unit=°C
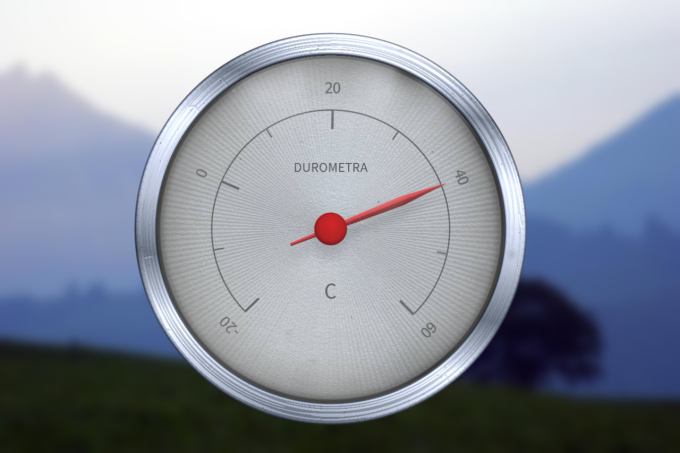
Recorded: value=40 unit=°C
